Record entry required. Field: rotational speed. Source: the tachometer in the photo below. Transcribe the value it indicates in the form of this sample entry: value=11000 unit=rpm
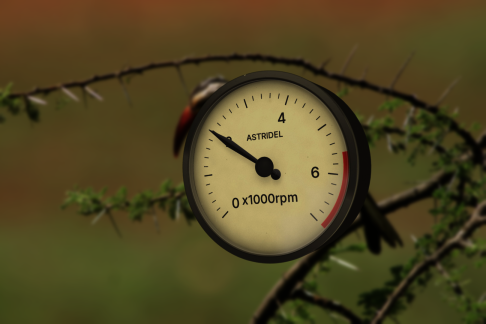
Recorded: value=2000 unit=rpm
